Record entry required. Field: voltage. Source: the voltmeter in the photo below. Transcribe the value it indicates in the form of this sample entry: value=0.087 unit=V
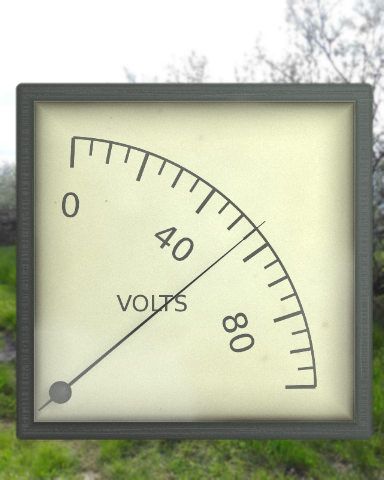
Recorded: value=55 unit=V
